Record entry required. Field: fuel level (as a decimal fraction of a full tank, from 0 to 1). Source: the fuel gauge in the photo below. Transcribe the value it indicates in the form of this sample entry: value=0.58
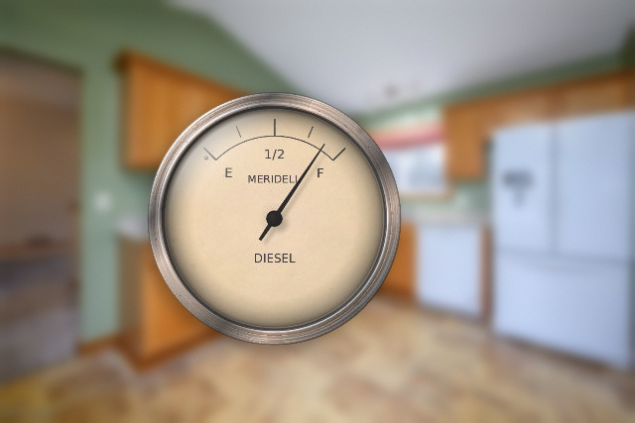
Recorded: value=0.875
